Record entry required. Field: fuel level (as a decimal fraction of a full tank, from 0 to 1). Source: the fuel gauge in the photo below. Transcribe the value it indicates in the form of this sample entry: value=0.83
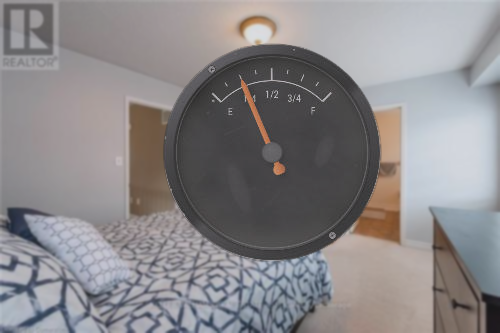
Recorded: value=0.25
